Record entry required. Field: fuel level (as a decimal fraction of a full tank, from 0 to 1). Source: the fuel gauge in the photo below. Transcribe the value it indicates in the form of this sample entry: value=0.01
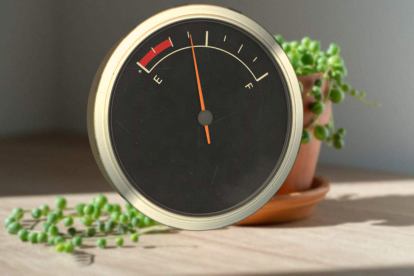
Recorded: value=0.375
